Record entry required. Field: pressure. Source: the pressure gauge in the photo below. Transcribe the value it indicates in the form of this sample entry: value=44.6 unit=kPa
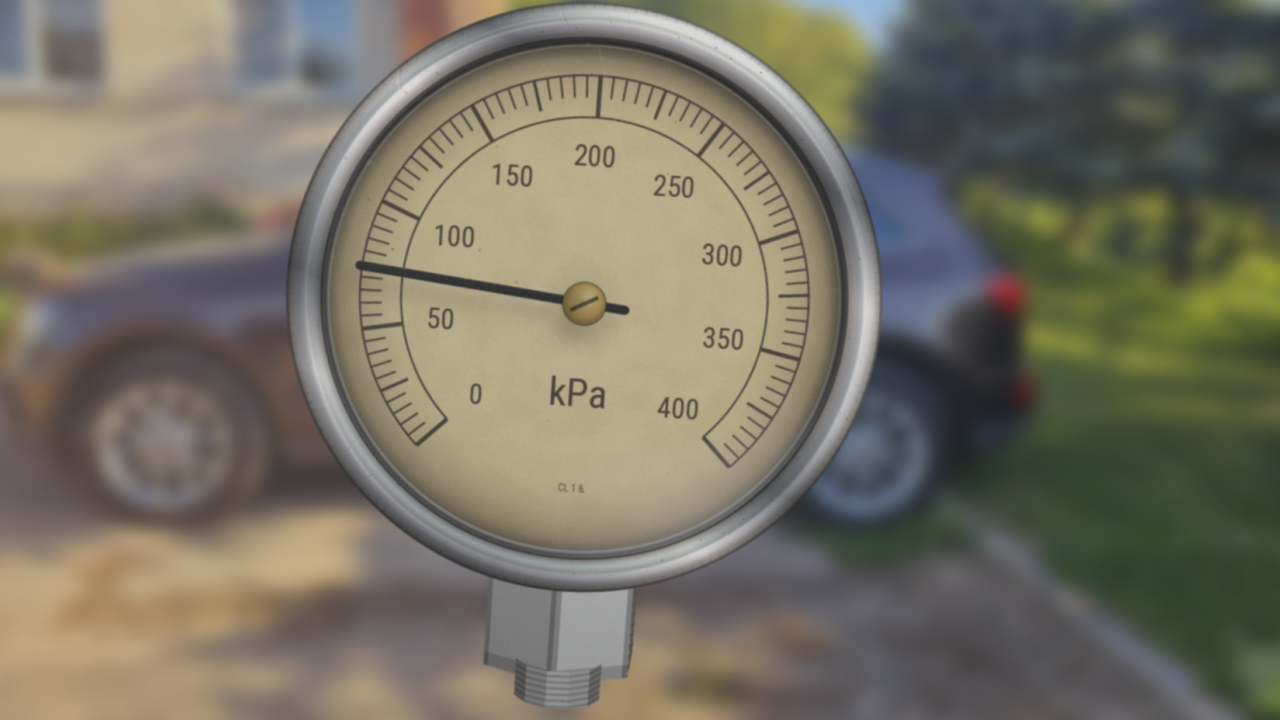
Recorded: value=75 unit=kPa
